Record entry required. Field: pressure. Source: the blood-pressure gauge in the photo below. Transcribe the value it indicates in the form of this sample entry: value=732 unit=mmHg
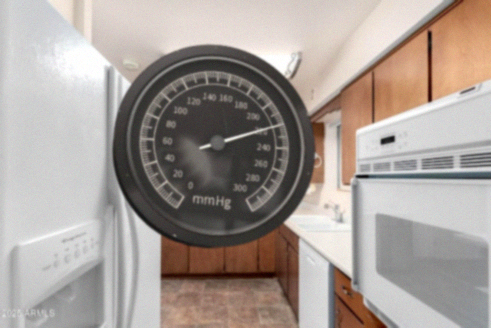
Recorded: value=220 unit=mmHg
